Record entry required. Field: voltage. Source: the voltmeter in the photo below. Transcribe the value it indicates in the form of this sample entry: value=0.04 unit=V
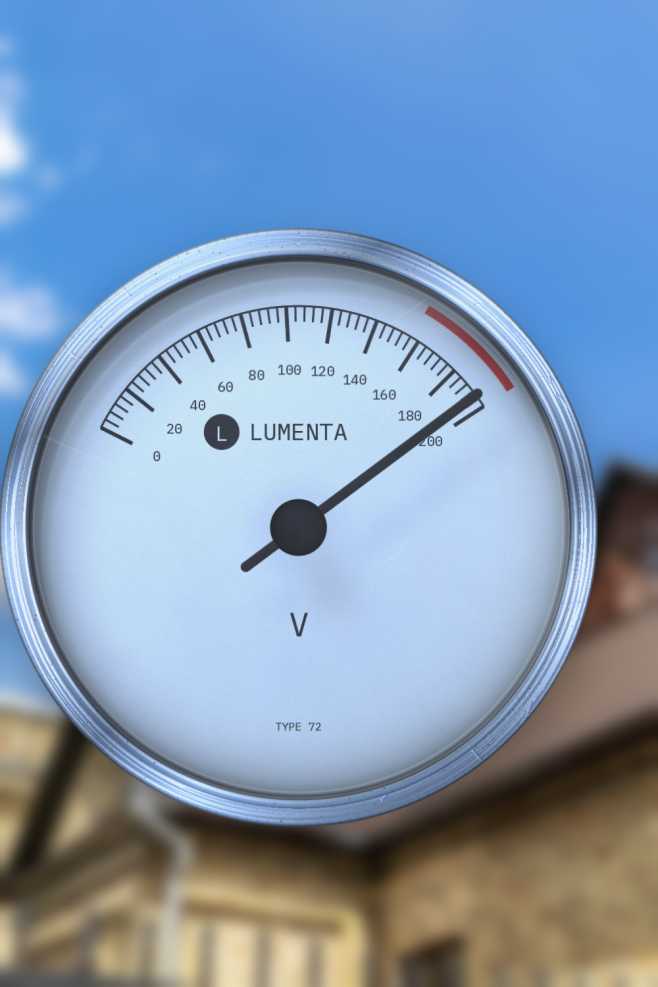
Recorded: value=194 unit=V
